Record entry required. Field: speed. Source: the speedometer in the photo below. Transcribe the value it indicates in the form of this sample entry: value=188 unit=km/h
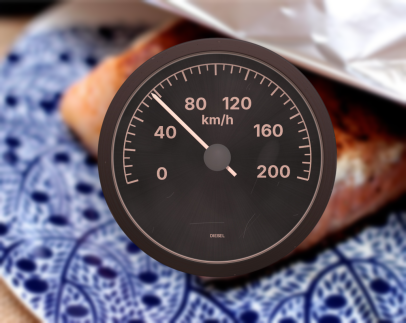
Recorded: value=57.5 unit=km/h
